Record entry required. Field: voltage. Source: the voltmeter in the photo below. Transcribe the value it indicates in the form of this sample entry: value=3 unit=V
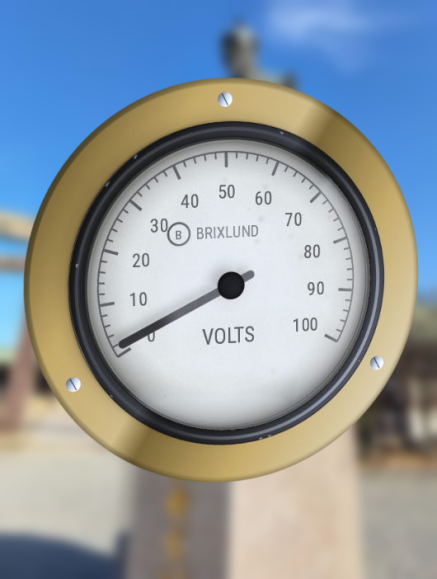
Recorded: value=2 unit=V
